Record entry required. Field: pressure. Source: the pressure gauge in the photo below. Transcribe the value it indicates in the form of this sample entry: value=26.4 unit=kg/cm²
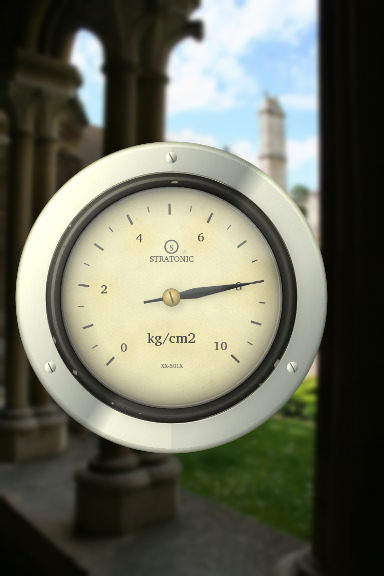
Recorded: value=8 unit=kg/cm²
